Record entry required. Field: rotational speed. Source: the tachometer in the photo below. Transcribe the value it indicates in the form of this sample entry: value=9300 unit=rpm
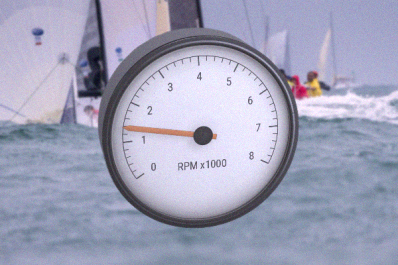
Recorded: value=1400 unit=rpm
